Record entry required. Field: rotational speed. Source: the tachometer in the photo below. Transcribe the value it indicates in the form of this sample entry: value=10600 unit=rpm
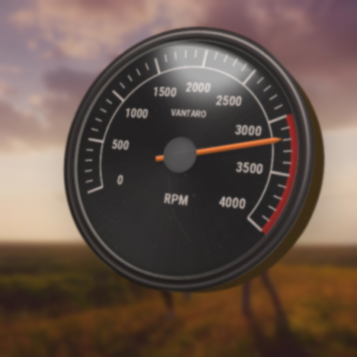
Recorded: value=3200 unit=rpm
